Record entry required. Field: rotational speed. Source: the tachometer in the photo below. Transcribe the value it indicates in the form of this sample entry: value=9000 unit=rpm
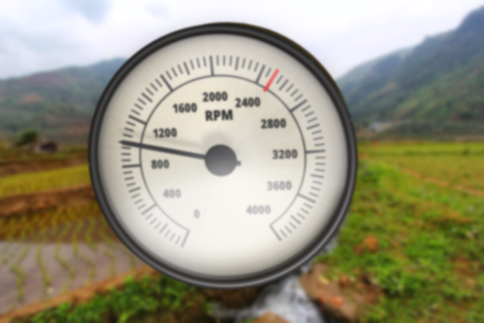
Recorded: value=1000 unit=rpm
